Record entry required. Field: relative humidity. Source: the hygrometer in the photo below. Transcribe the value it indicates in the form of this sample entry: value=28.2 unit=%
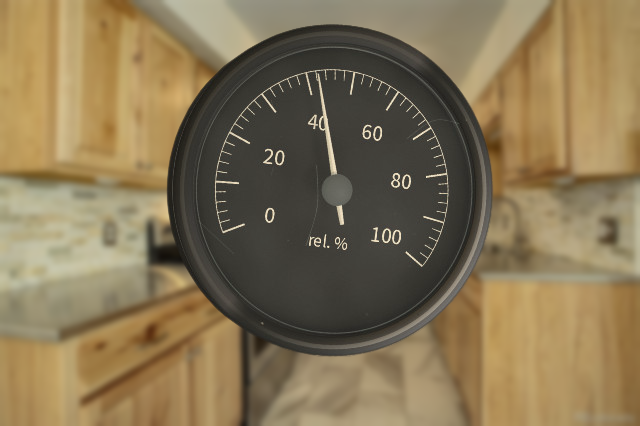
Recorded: value=42 unit=%
